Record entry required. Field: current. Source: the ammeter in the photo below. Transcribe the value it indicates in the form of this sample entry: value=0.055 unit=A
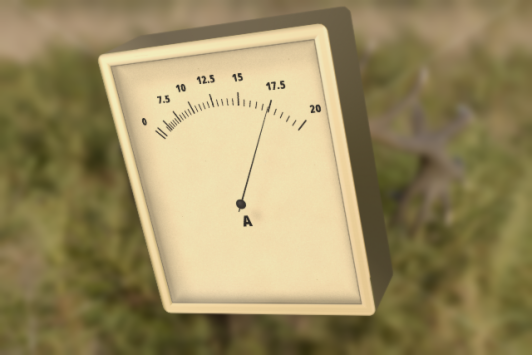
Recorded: value=17.5 unit=A
